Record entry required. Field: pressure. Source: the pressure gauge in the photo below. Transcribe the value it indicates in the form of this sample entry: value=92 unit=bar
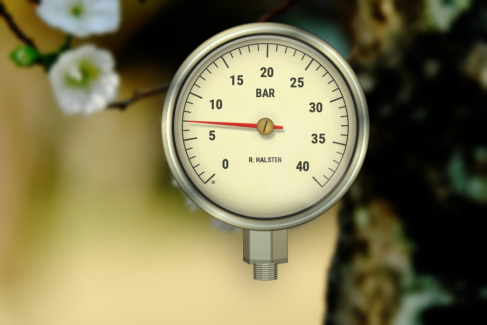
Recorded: value=7 unit=bar
